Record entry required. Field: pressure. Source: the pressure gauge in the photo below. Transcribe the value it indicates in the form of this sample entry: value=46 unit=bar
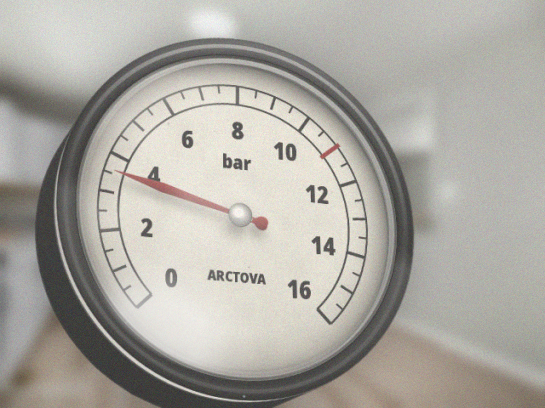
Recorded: value=3.5 unit=bar
